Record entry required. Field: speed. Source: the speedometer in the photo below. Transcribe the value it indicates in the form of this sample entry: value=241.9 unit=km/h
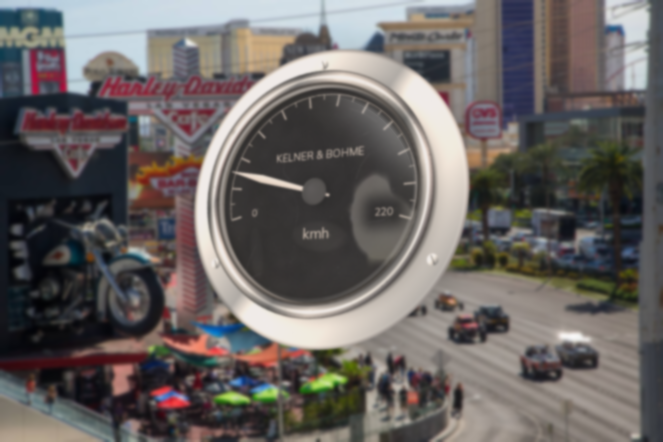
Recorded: value=30 unit=km/h
